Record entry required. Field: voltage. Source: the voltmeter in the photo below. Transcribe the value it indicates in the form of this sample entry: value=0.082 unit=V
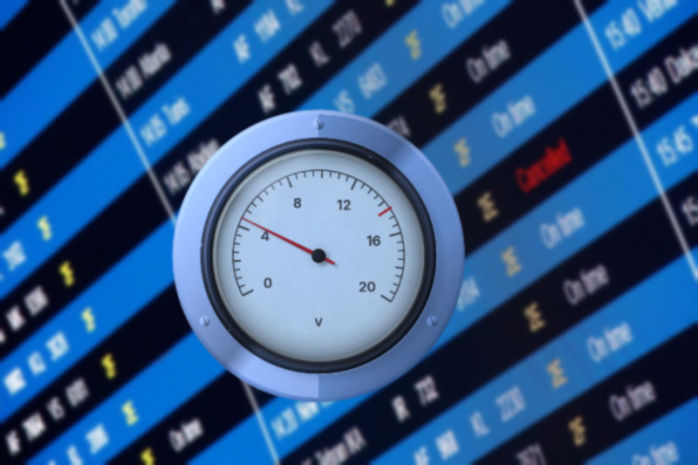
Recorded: value=4.5 unit=V
